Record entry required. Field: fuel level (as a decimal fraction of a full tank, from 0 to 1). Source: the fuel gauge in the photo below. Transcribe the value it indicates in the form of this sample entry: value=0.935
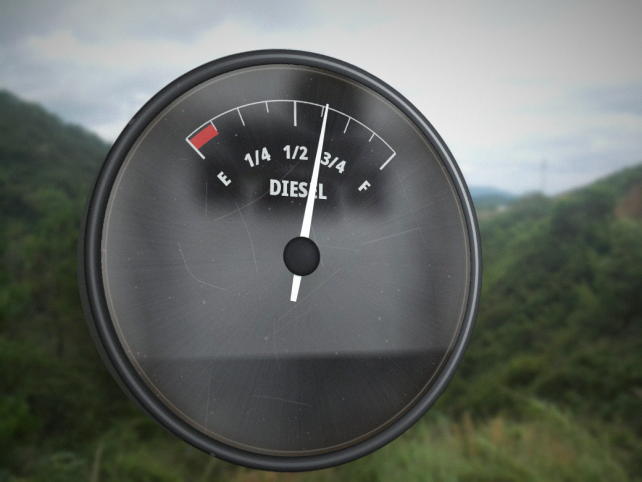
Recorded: value=0.625
